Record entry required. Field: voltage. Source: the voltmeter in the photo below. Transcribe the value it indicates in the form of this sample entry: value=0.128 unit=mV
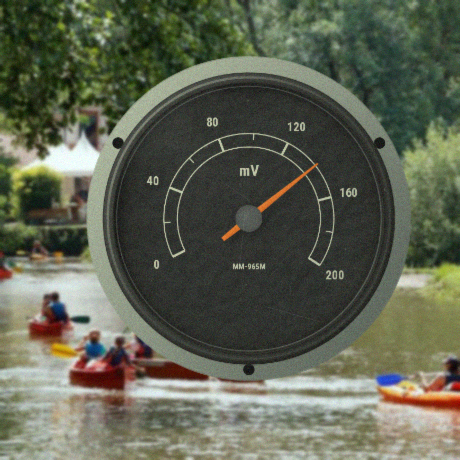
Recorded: value=140 unit=mV
